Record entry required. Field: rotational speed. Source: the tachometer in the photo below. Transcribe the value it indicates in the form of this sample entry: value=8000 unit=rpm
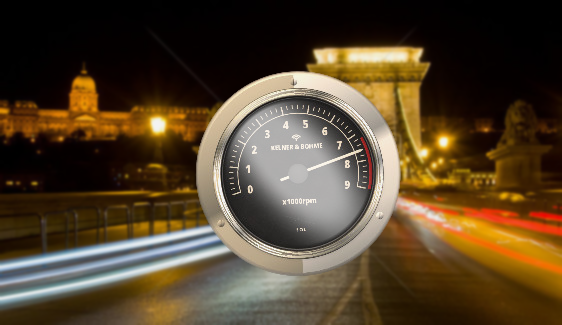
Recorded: value=7600 unit=rpm
